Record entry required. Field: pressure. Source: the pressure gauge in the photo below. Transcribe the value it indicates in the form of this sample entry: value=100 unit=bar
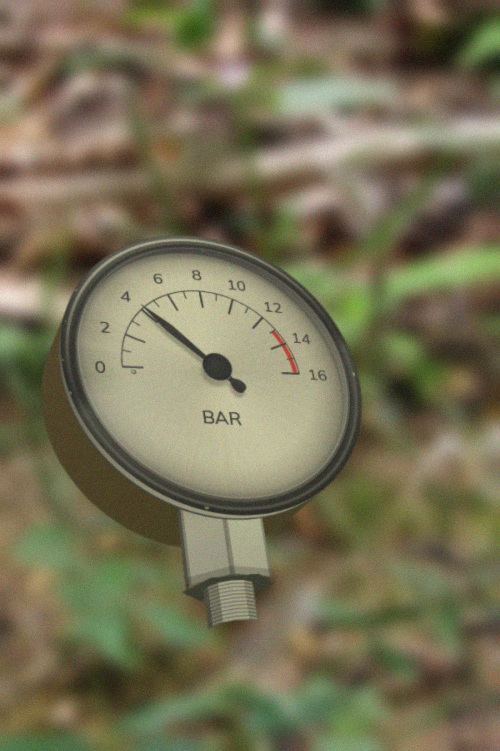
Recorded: value=4 unit=bar
